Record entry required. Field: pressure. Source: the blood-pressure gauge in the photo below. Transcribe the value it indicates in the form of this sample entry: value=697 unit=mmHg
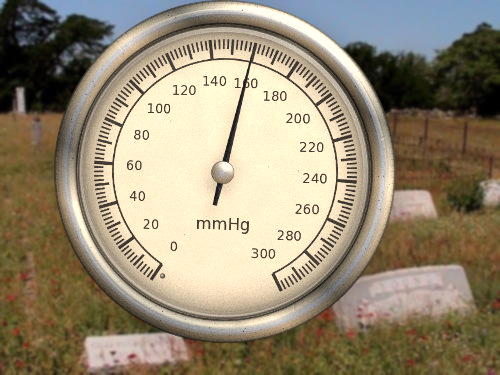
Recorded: value=160 unit=mmHg
